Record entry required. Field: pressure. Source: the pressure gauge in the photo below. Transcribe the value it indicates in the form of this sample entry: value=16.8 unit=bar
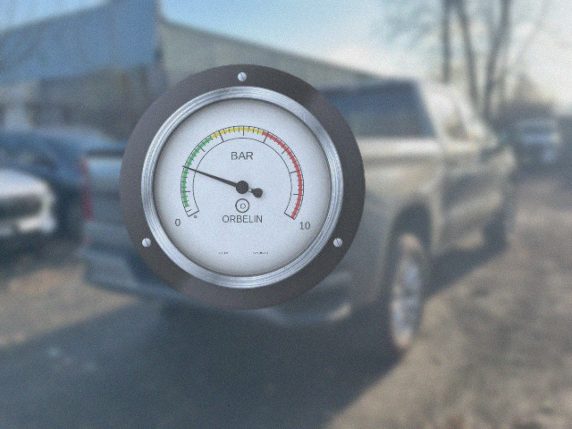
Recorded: value=2 unit=bar
